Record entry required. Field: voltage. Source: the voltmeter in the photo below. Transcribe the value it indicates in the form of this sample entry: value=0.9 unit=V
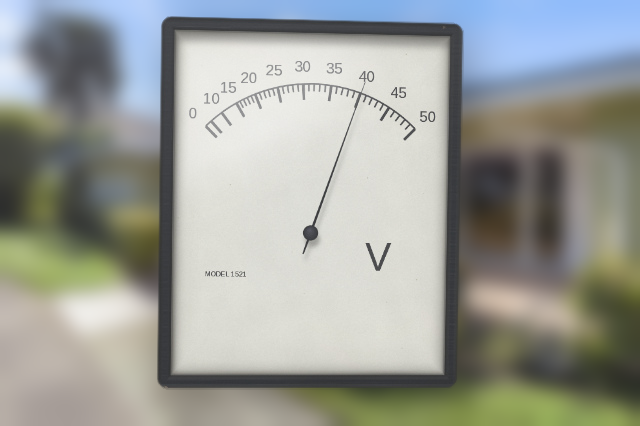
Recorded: value=40 unit=V
